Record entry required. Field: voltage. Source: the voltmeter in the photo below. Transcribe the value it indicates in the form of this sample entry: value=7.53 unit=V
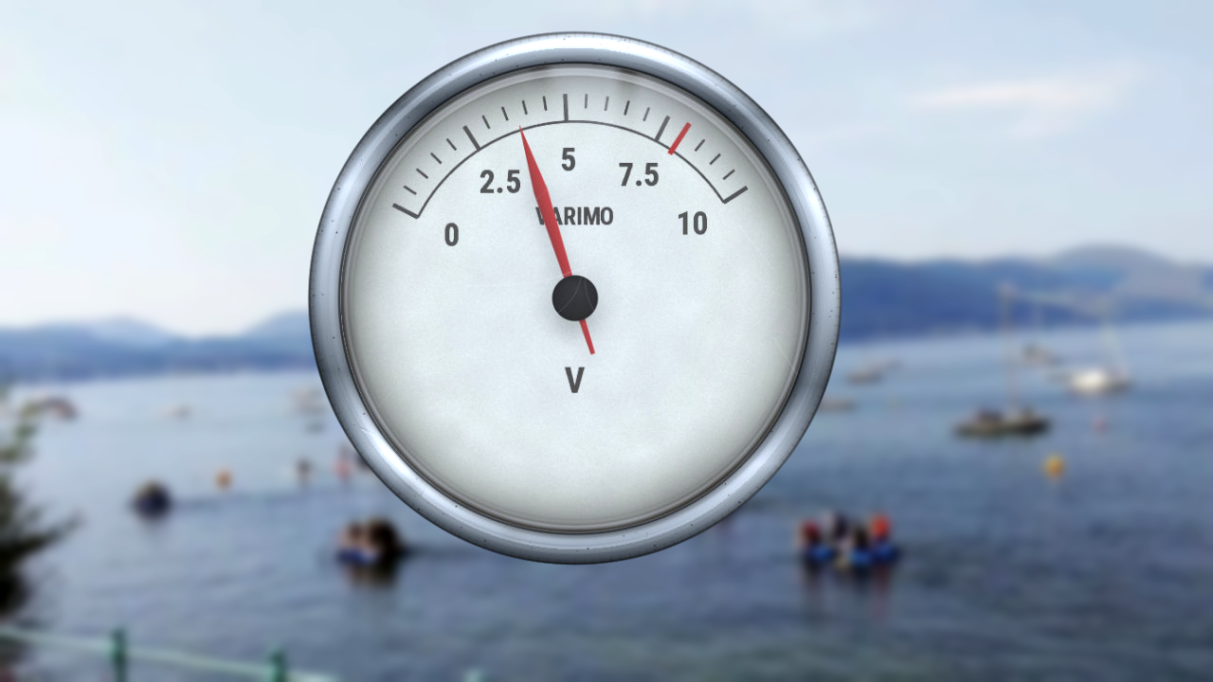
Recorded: value=3.75 unit=V
